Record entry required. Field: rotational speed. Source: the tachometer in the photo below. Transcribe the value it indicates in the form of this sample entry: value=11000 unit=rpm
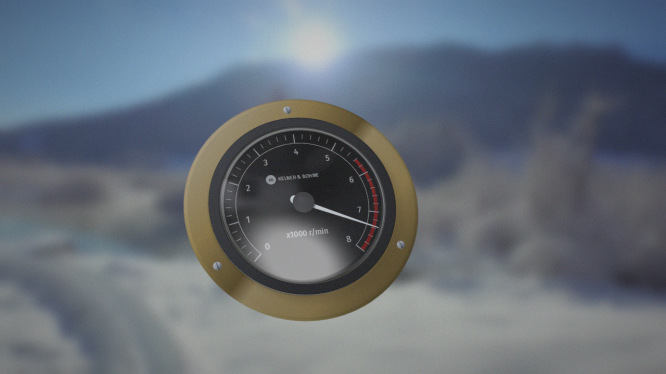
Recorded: value=7400 unit=rpm
